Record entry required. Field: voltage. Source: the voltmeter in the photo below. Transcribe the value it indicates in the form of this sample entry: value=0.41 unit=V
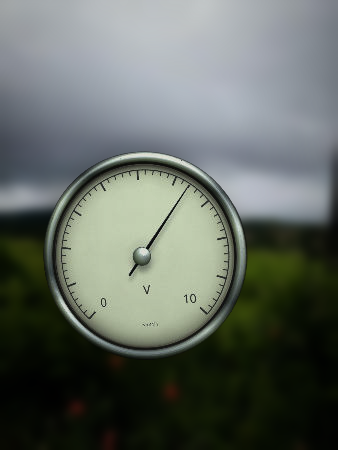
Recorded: value=6.4 unit=V
